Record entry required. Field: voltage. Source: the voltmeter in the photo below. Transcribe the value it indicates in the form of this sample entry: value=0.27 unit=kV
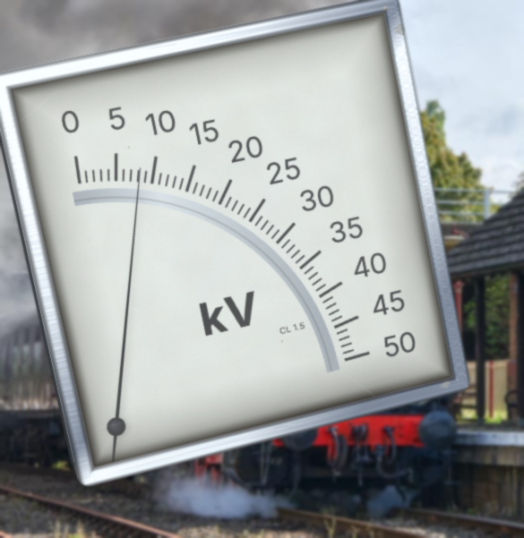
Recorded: value=8 unit=kV
